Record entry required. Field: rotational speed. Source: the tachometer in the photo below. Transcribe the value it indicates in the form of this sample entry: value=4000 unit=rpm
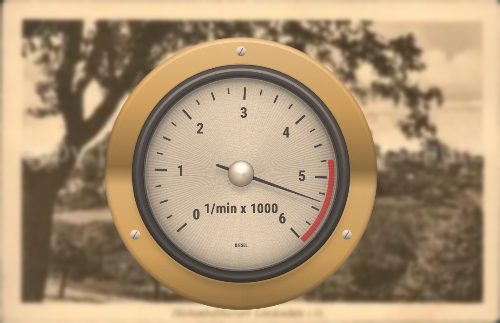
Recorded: value=5375 unit=rpm
